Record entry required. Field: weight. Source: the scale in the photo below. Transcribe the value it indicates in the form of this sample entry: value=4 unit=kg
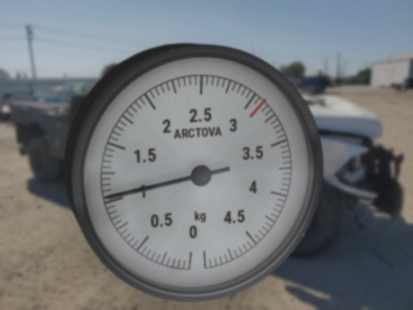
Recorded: value=1.05 unit=kg
